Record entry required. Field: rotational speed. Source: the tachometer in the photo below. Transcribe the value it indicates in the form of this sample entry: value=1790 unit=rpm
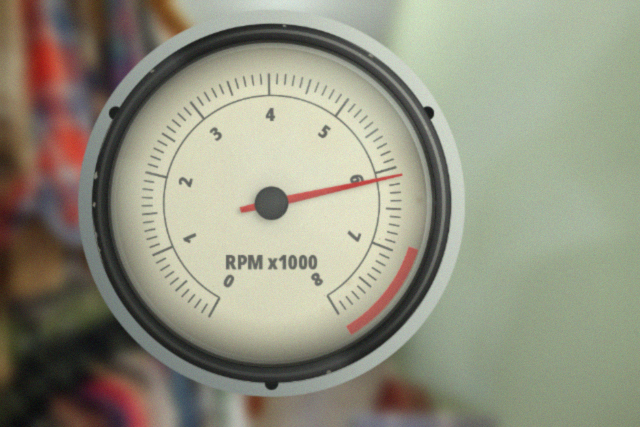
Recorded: value=6100 unit=rpm
